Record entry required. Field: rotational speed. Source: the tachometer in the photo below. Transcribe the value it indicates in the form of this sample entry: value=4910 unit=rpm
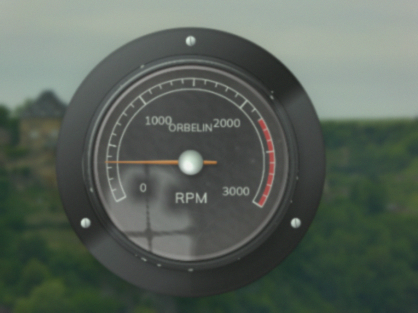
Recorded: value=350 unit=rpm
